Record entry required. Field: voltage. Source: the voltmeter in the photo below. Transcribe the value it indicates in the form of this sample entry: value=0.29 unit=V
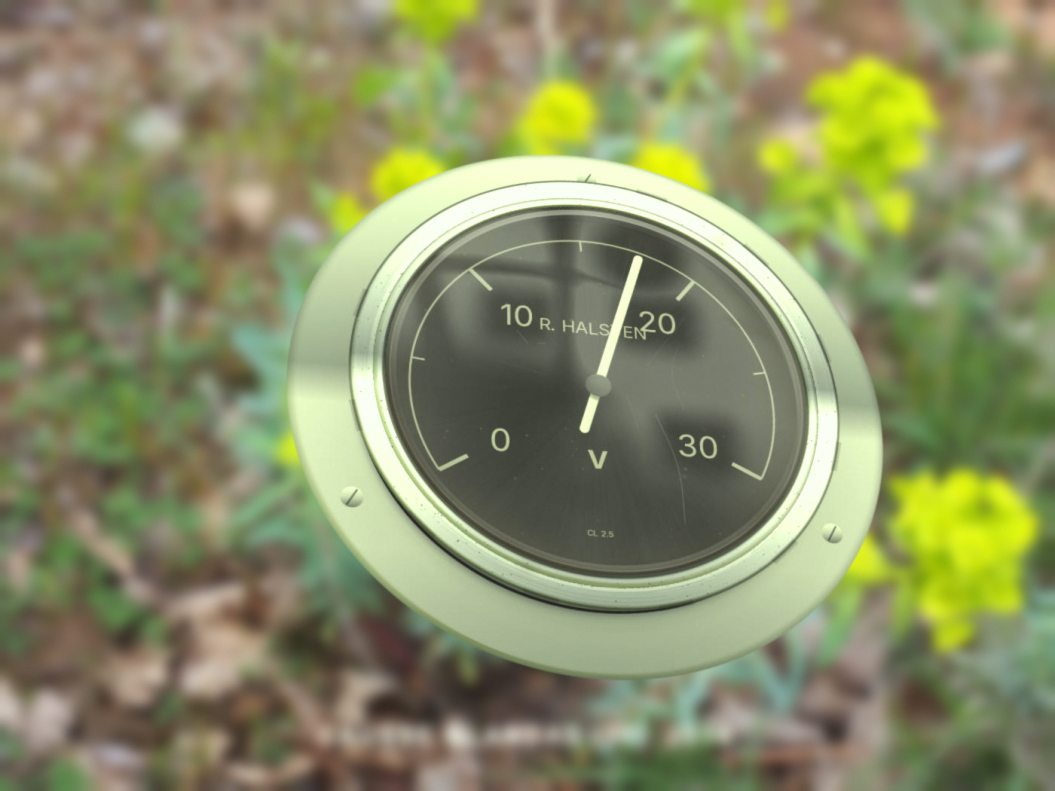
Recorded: value=17.5 unit=V
